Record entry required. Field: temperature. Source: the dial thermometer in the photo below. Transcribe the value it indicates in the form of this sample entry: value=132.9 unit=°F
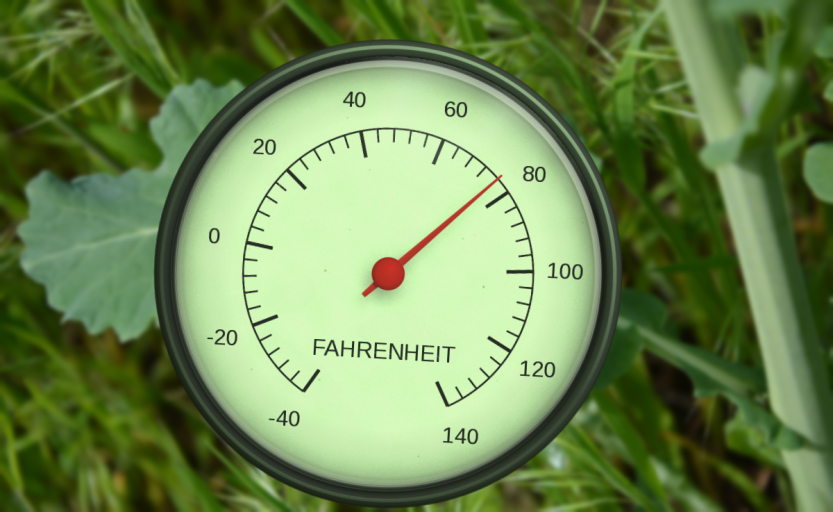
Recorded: value=76 unit=°F
